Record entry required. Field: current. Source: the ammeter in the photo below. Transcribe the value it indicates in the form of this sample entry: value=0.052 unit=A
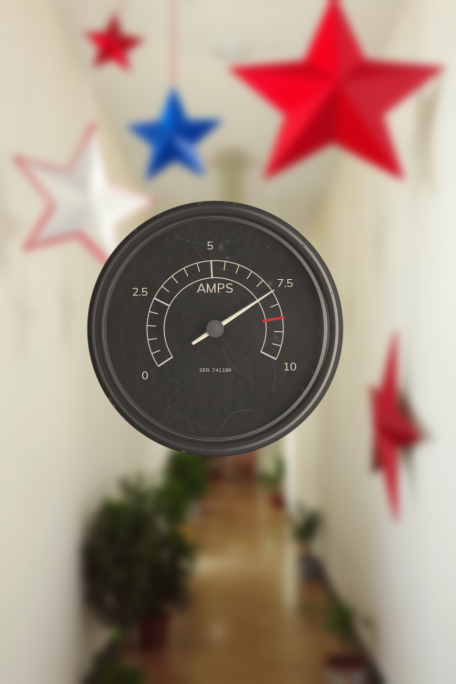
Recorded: value=7.5 unit=A
